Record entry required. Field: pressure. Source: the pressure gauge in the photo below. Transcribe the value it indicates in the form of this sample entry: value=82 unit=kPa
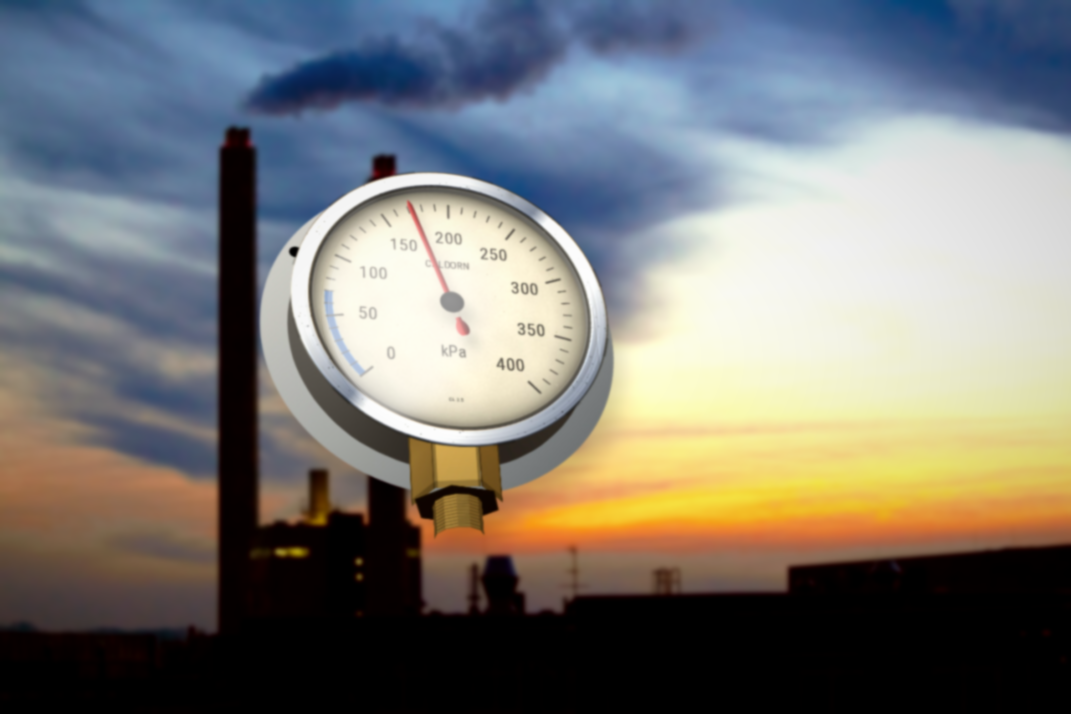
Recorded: value=170 unit=kPa
